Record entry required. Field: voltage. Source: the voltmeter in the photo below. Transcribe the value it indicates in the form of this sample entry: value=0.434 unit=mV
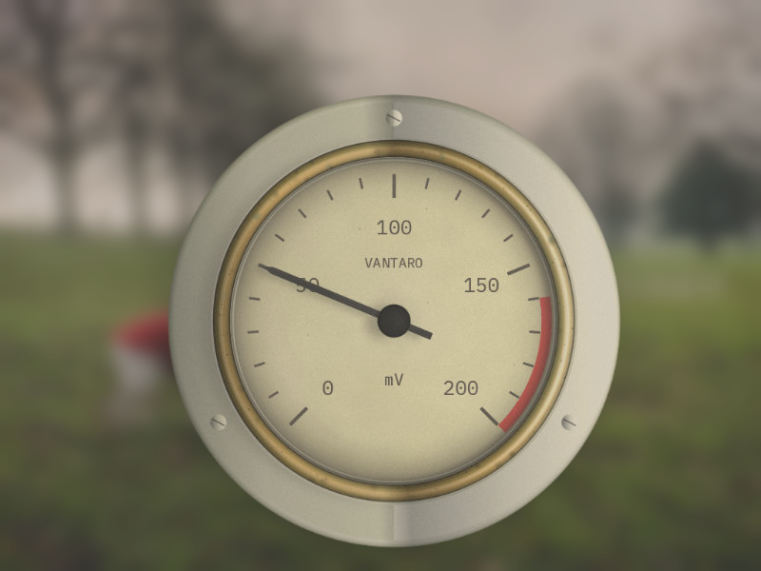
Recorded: value=50 unit=mV
